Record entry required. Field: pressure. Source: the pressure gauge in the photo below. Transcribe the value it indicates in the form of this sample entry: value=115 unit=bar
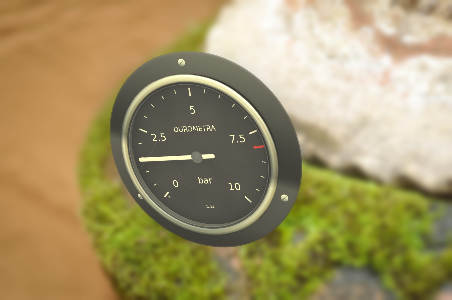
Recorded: value=1.5 unit=bar
